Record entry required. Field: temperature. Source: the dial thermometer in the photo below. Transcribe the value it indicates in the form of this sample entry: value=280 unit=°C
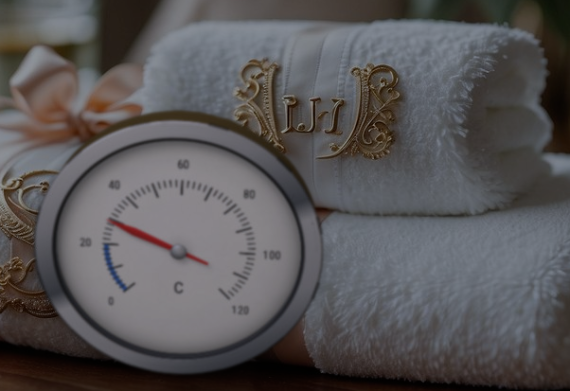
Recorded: value=30 unit=°C
